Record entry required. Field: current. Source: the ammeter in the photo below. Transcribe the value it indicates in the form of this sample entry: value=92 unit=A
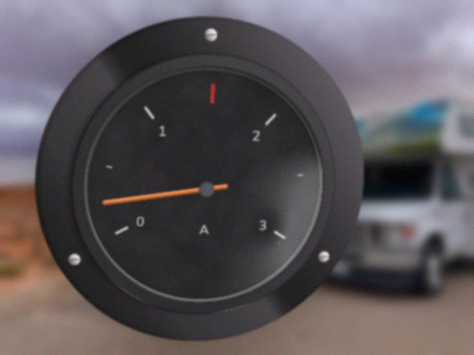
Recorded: value=0.25 unit=A
